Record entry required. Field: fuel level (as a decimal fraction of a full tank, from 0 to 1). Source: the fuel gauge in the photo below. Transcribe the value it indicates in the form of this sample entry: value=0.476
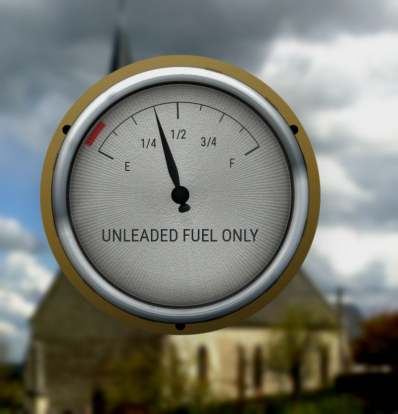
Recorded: value=0.375
